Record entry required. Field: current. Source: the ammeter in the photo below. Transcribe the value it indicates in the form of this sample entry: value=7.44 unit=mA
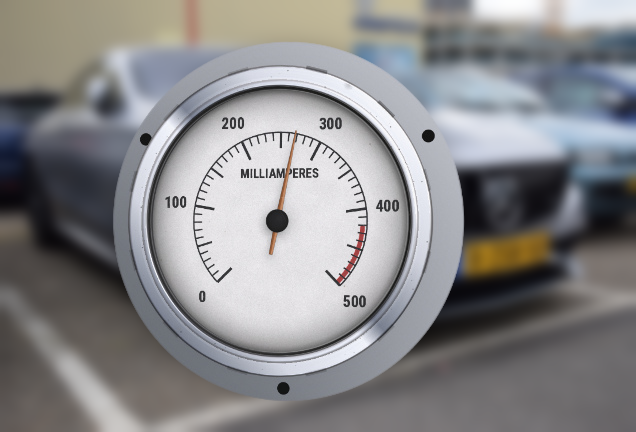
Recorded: value=270 unit=mA
